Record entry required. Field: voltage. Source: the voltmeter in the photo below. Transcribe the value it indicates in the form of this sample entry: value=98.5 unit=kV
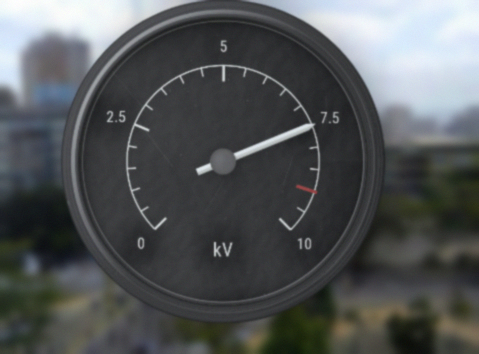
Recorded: value=7.5 unit=kV
